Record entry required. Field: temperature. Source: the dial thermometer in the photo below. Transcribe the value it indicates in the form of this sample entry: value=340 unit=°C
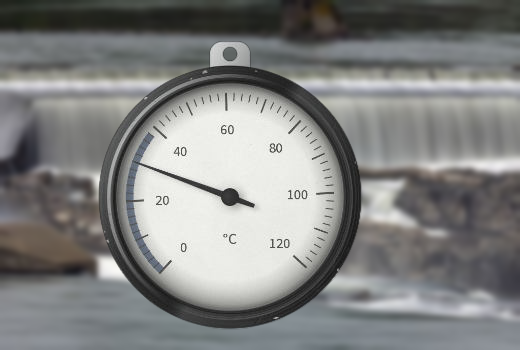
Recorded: value=30 unit=°C
